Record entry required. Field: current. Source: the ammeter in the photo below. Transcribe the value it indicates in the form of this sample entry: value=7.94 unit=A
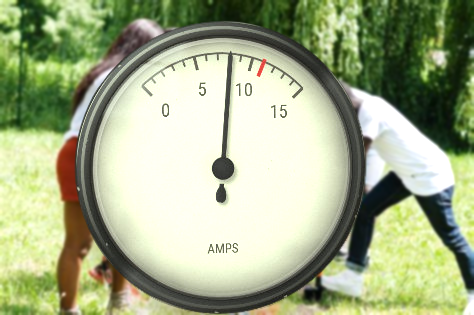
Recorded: value=8 unit=A
